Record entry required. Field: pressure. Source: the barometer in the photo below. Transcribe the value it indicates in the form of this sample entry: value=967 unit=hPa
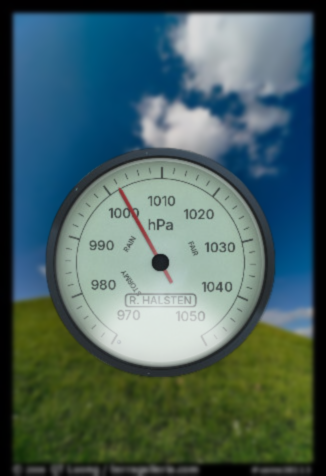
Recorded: value=1002 unit=hPa
